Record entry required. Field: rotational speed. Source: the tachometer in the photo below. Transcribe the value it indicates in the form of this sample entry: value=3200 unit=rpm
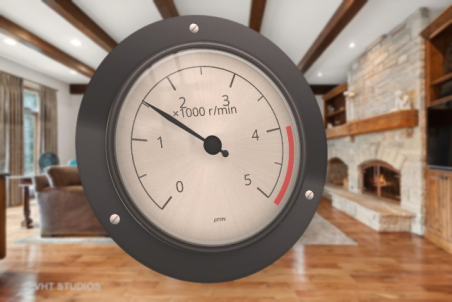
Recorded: value=1500 unit=rpm
